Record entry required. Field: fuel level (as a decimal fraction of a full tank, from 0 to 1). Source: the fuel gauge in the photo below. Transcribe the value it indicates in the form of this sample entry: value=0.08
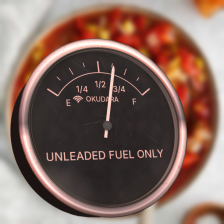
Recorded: value=0.625
